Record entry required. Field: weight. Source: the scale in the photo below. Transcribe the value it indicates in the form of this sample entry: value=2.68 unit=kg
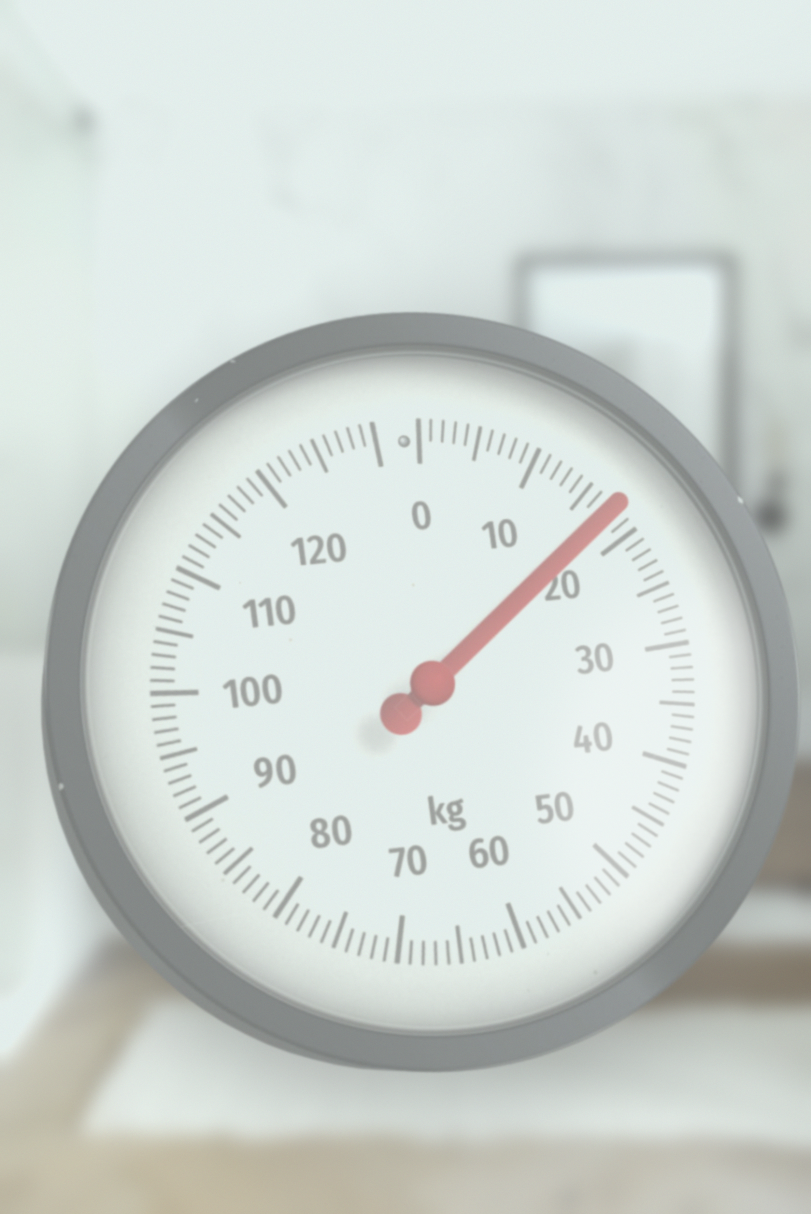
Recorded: value=17.5 unit=kg
